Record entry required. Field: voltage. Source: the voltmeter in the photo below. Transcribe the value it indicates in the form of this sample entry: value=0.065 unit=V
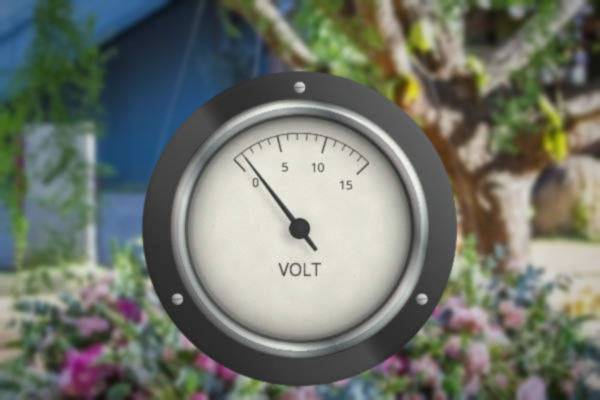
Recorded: value=1 unit=V
